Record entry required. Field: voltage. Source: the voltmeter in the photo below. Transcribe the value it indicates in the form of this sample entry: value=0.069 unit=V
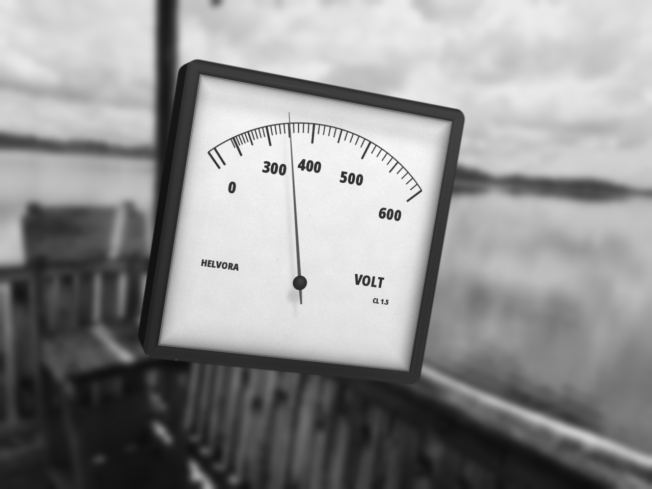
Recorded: value=350 unit=V
